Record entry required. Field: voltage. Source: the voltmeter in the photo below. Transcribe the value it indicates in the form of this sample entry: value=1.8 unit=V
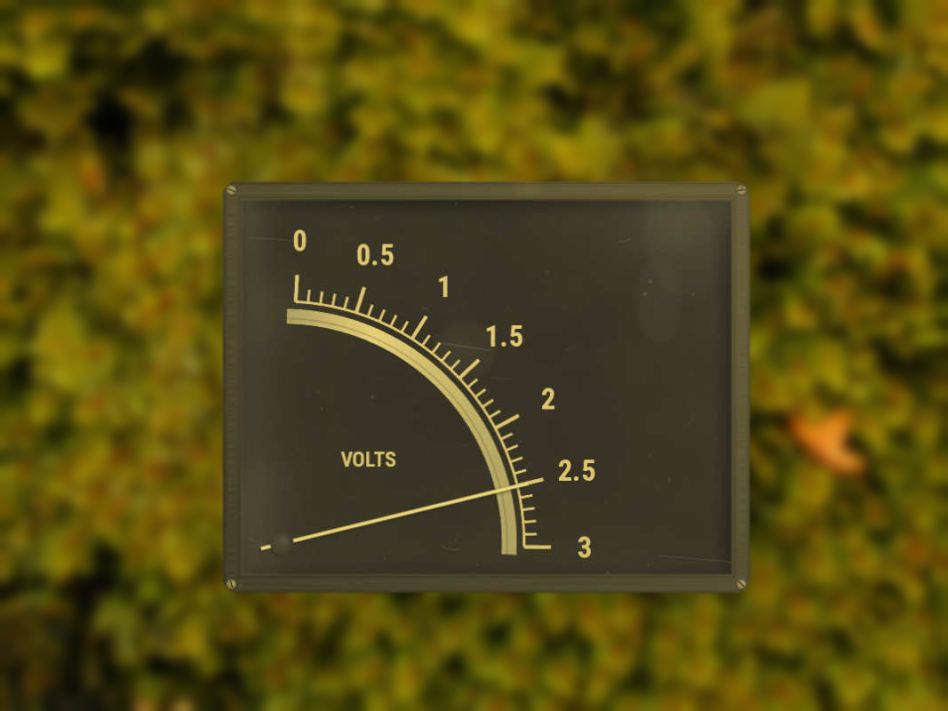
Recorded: value=2.5 unit=V
